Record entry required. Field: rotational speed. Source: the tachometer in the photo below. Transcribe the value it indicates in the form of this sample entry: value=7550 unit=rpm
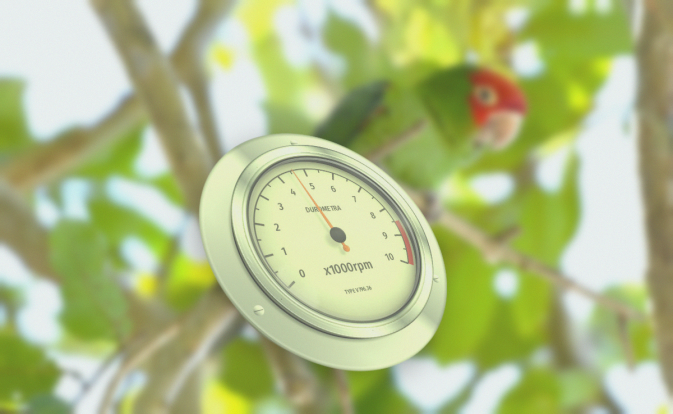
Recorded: value=4500 unit=rpm
